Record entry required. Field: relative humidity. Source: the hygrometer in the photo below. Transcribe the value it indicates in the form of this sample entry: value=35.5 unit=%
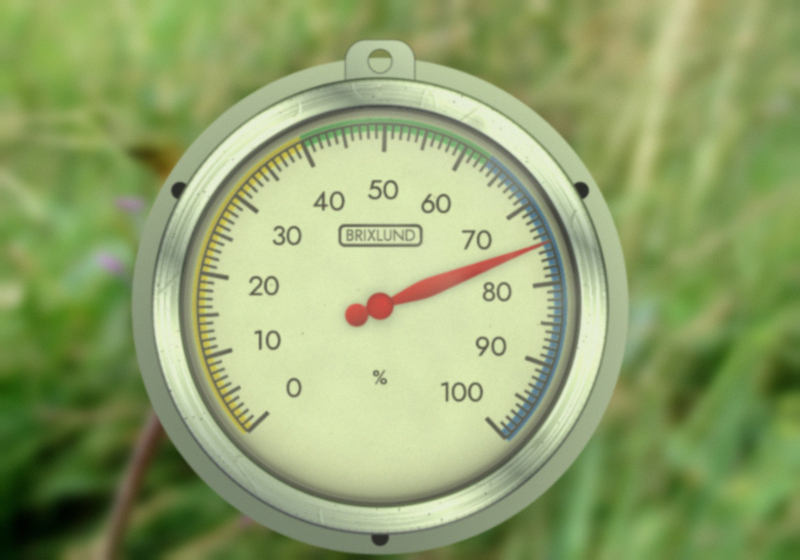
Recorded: value=75 unit=%
